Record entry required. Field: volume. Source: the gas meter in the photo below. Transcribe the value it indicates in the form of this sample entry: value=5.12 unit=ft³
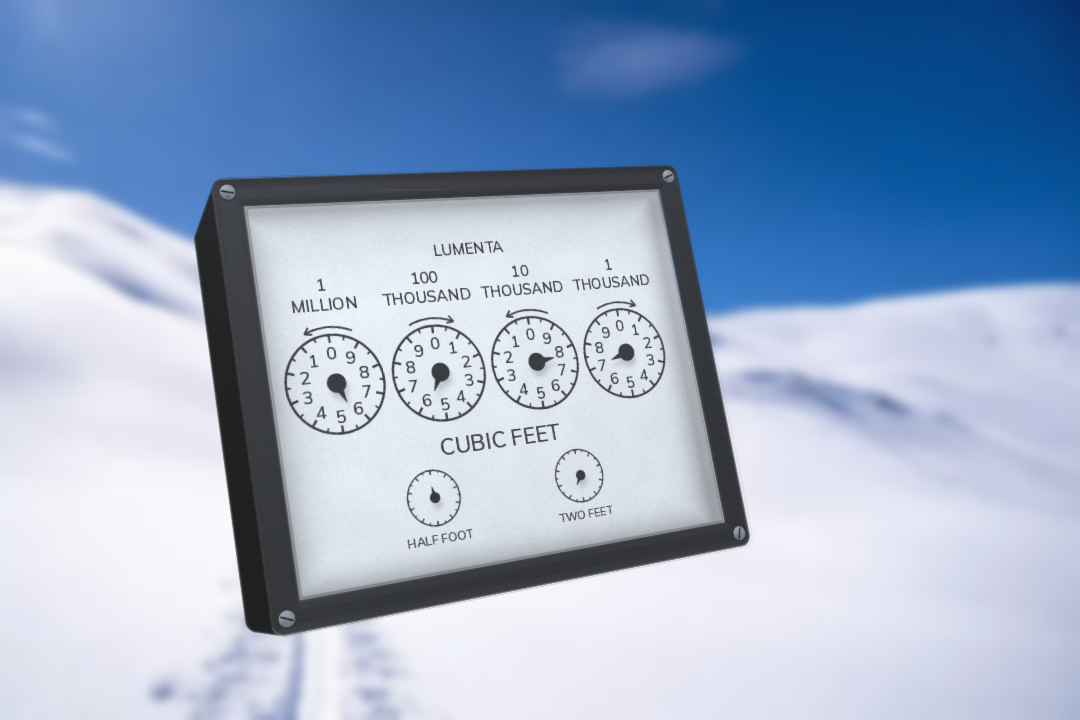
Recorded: value=557700 unit=ft³
